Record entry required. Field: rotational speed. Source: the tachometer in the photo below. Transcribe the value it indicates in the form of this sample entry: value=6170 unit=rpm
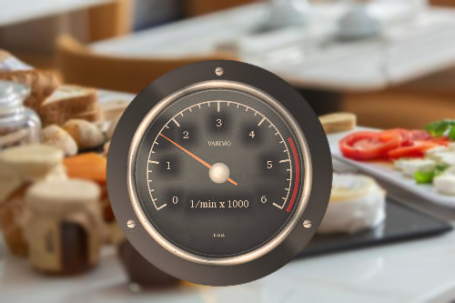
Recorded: value=1600 unit=rpm
